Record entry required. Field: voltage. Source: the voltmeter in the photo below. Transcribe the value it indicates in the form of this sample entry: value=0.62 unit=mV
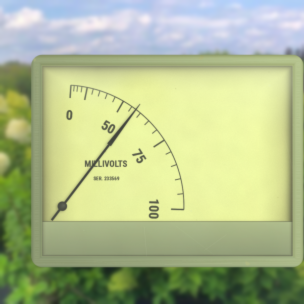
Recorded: value=57.5 unit=mV
